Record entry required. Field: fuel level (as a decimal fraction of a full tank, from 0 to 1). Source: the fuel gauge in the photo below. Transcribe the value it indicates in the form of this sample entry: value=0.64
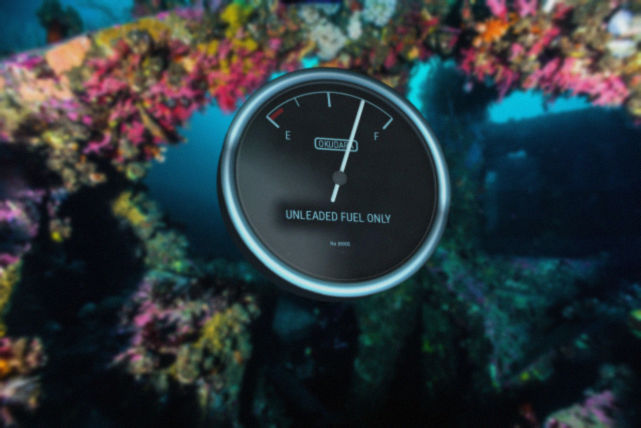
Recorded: value=0.75
